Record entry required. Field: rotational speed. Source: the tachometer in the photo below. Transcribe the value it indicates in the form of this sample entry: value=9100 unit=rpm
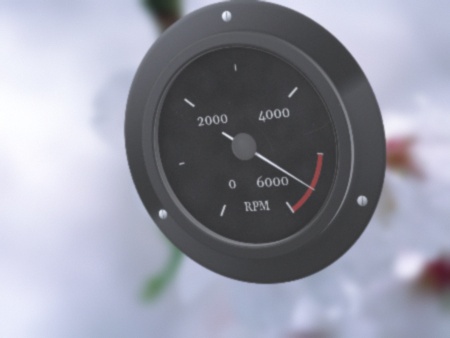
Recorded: value=5500 unit=rpm
